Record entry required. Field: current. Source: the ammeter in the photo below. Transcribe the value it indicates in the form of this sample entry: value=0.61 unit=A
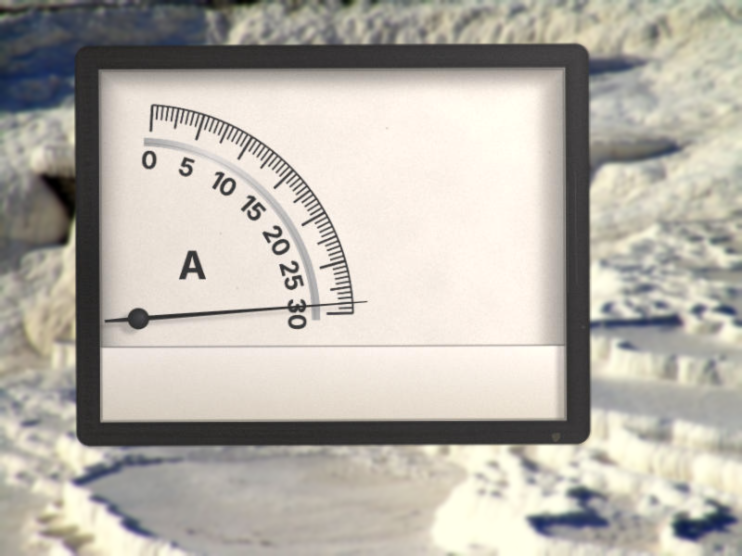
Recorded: value=29 unit=A
